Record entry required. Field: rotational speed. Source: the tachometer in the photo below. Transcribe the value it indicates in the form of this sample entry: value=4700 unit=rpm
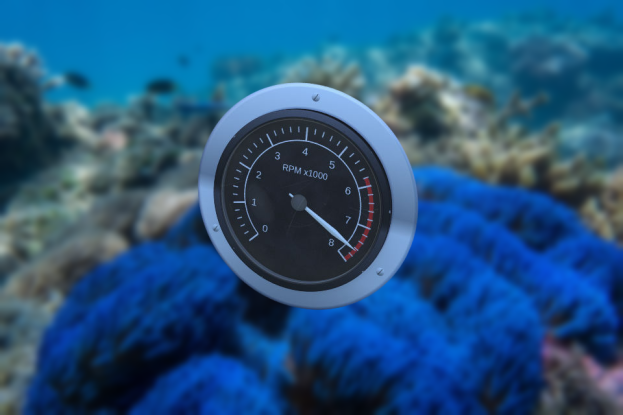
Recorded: value=7600 unit=rpm
